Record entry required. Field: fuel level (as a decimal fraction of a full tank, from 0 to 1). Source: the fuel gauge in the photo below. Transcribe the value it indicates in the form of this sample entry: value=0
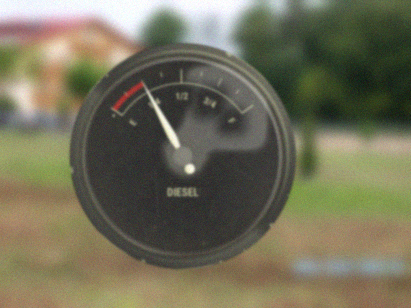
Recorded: value=0.25
